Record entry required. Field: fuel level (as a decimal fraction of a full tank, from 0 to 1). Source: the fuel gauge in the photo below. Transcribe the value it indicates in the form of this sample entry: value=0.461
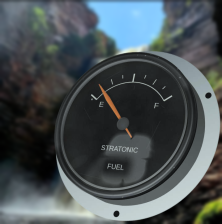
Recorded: value=0.125
